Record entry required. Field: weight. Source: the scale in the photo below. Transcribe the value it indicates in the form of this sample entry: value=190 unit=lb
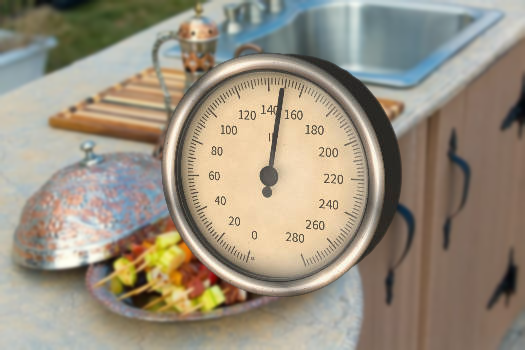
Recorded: value=150 unit=lb
